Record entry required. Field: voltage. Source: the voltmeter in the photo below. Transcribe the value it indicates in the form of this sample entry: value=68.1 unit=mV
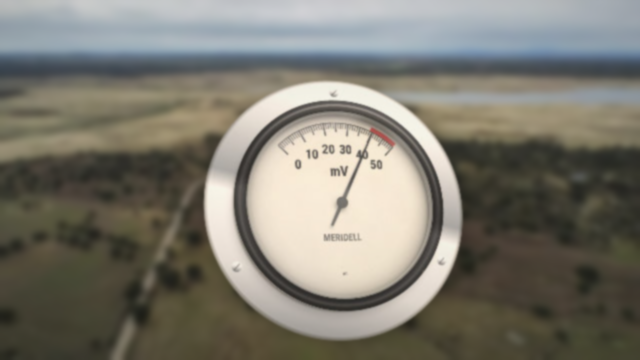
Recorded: value=40 unit=mV
